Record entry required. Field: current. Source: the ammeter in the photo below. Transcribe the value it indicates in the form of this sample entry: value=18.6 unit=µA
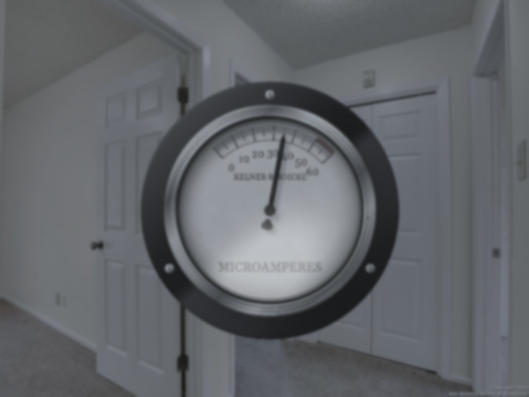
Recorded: value=35 unit=µA
